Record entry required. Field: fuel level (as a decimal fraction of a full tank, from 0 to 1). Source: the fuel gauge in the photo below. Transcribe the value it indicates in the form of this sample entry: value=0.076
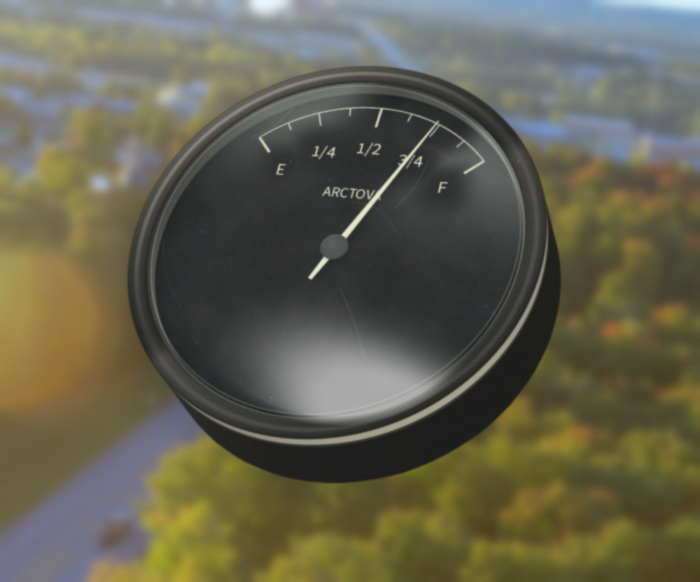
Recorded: value=0.75
